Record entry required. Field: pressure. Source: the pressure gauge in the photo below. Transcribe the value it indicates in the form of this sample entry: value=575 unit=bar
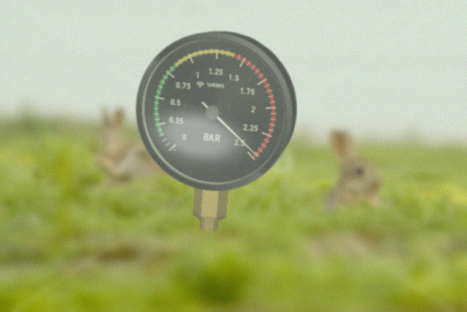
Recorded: value=2.45 unit=bar
